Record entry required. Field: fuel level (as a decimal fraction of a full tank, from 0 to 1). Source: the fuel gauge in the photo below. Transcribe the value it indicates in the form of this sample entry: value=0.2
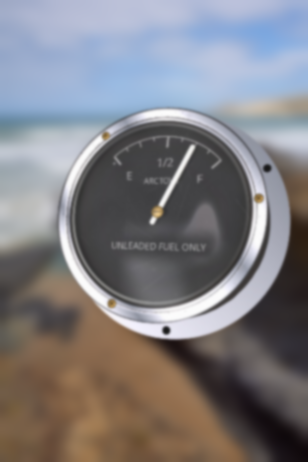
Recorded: value=0.75
